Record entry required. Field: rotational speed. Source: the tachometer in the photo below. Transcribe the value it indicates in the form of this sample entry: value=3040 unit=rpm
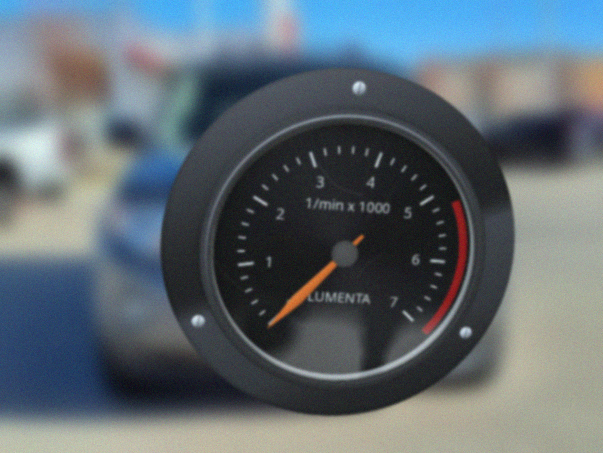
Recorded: value=0 unit=rpm
